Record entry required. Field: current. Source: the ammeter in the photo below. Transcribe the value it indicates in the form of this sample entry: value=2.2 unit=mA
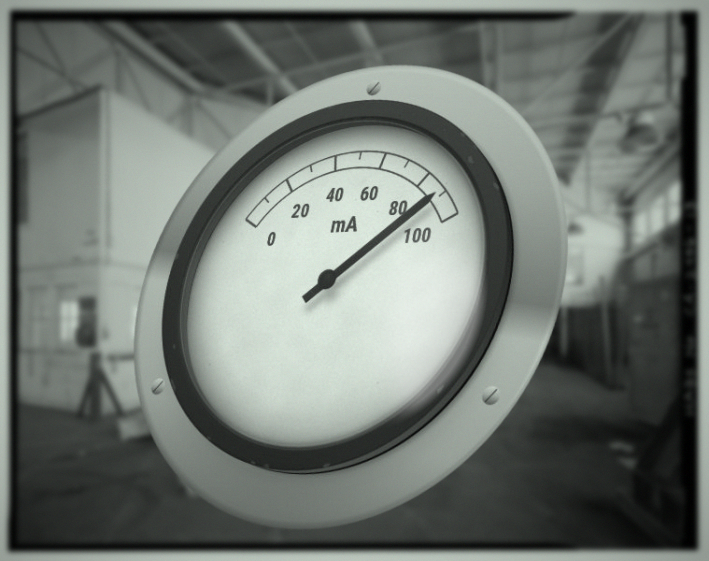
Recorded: value=90 unit=mA
